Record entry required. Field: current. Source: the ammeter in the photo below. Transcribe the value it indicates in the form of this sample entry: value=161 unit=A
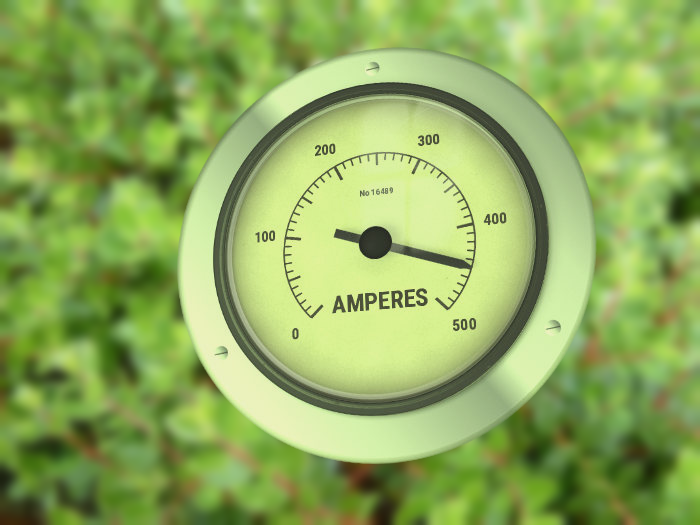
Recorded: value=450 unit=A
